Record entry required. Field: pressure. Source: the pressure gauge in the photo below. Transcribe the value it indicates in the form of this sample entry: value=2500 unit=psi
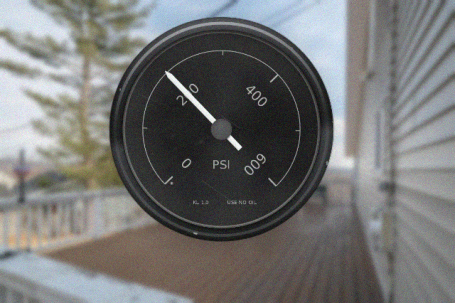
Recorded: value=200 unit=psi
